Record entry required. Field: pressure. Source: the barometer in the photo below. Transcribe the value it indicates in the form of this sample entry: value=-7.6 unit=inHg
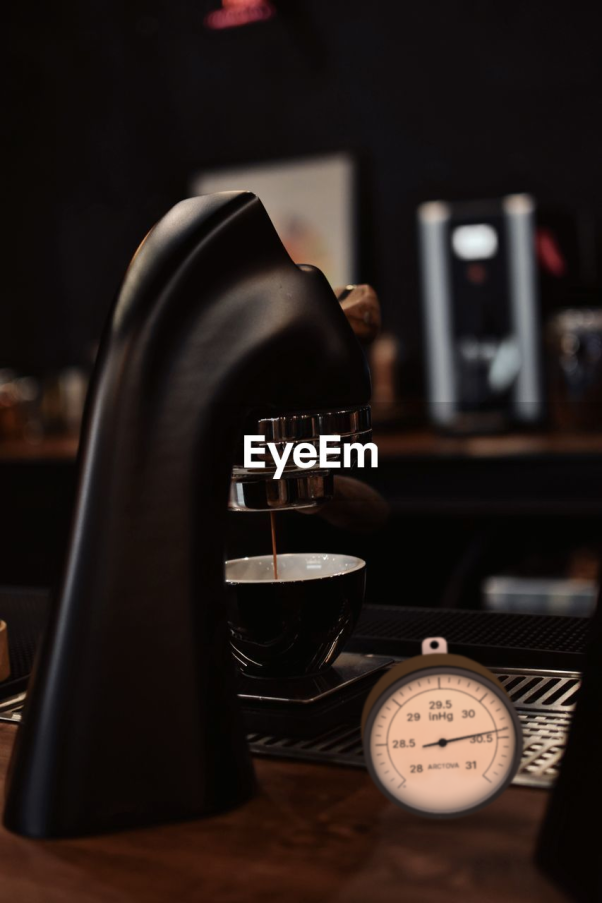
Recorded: value=30.4 unit=inHg
